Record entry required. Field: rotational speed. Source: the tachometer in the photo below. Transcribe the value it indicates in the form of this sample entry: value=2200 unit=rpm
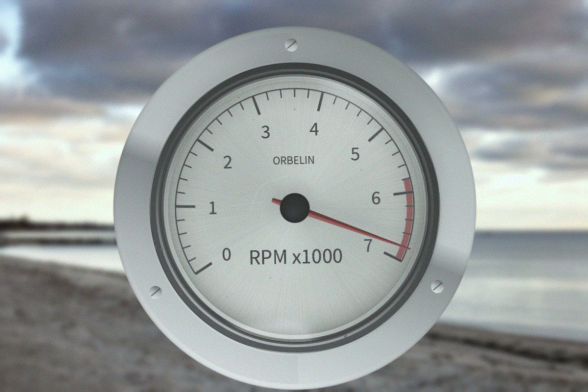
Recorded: value=6800 unit=rpm
